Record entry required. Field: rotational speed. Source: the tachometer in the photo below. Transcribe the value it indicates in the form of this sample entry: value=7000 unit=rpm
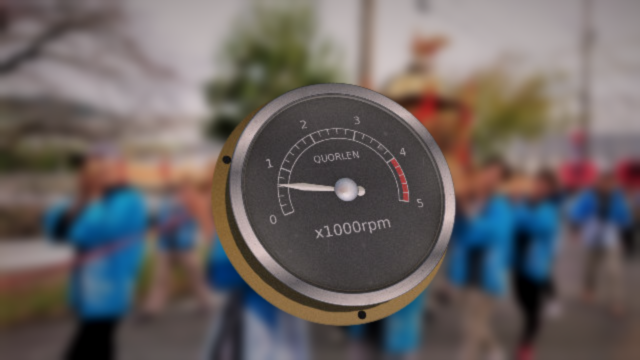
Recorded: value=600 unit=rpm
